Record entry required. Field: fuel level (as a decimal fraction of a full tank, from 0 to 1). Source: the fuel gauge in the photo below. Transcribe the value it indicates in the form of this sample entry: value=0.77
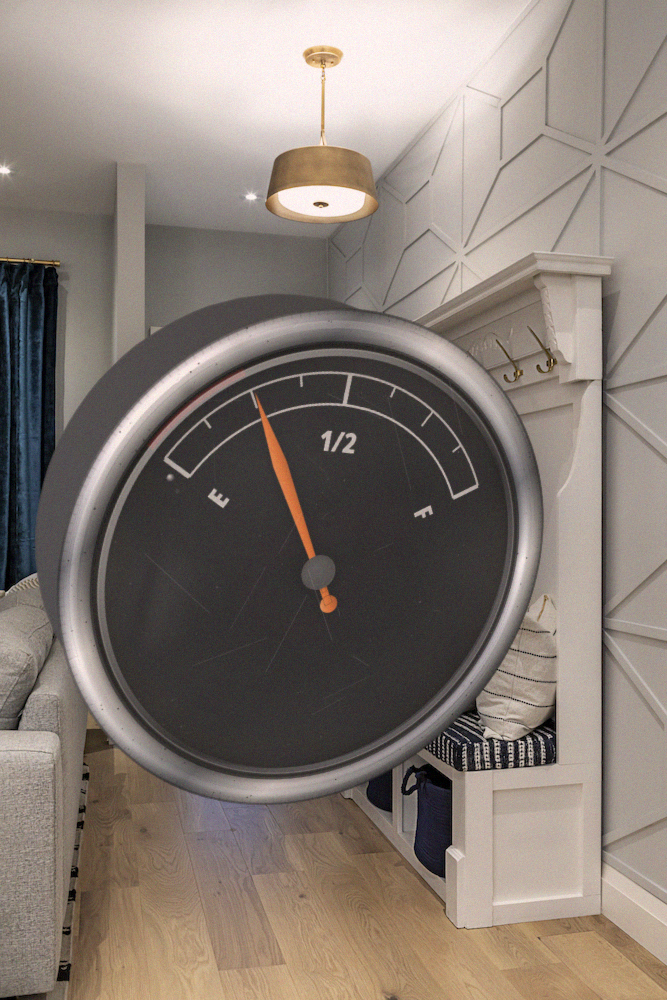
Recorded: value=0.25
